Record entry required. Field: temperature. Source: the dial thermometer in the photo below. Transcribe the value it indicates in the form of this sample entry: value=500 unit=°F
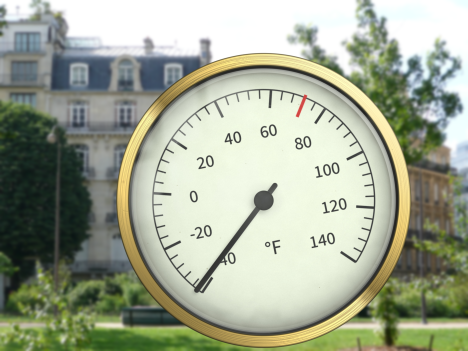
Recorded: value=-38 unit=°F
